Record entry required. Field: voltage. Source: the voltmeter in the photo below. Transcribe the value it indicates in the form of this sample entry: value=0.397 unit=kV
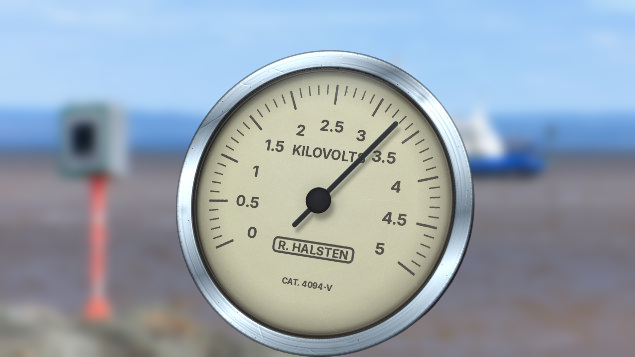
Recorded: value=3.3 unit=kV
